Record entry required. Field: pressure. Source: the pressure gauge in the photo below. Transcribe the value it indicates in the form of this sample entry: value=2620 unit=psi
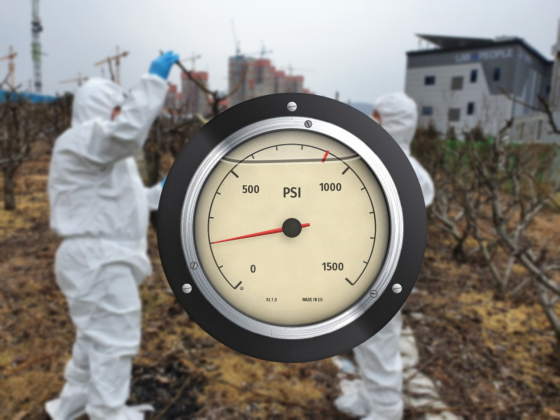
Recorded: value=200 unit=psi
